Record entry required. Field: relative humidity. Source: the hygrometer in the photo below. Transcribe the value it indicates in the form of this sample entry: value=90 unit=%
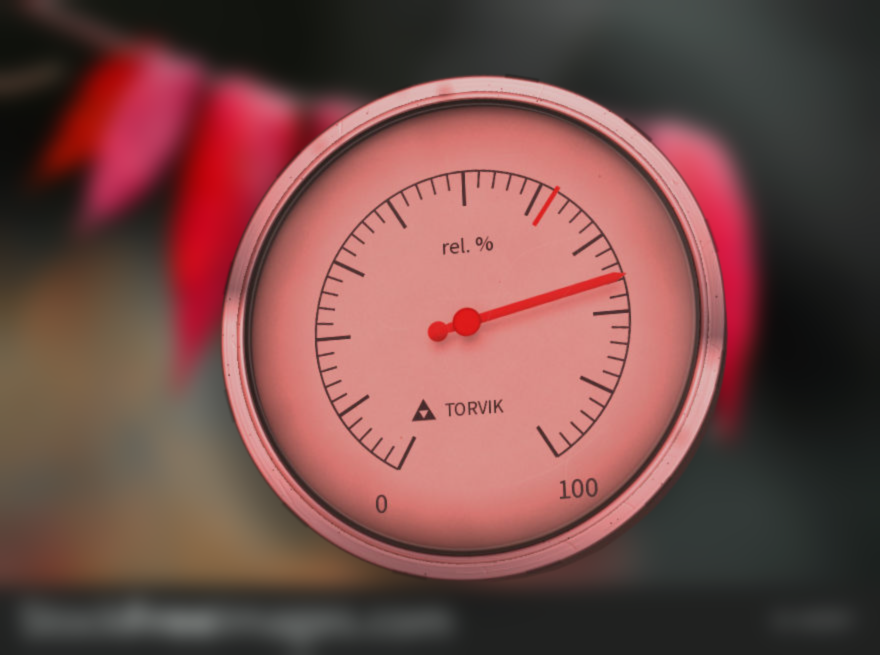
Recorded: value=76 unit=%
